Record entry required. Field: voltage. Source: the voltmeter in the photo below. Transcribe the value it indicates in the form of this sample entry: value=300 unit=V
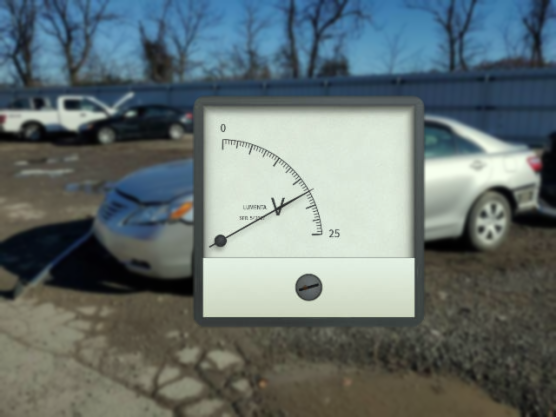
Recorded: value=17.5 unit=V
